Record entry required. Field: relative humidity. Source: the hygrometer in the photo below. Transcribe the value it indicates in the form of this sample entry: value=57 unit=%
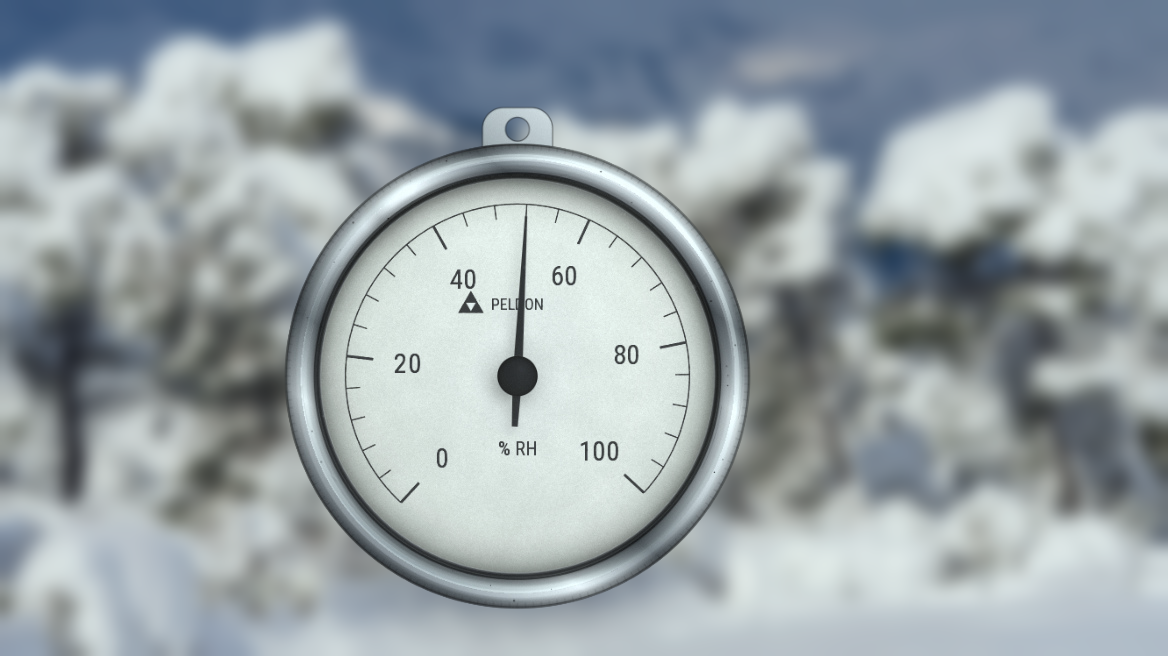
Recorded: value=52 unit=%
